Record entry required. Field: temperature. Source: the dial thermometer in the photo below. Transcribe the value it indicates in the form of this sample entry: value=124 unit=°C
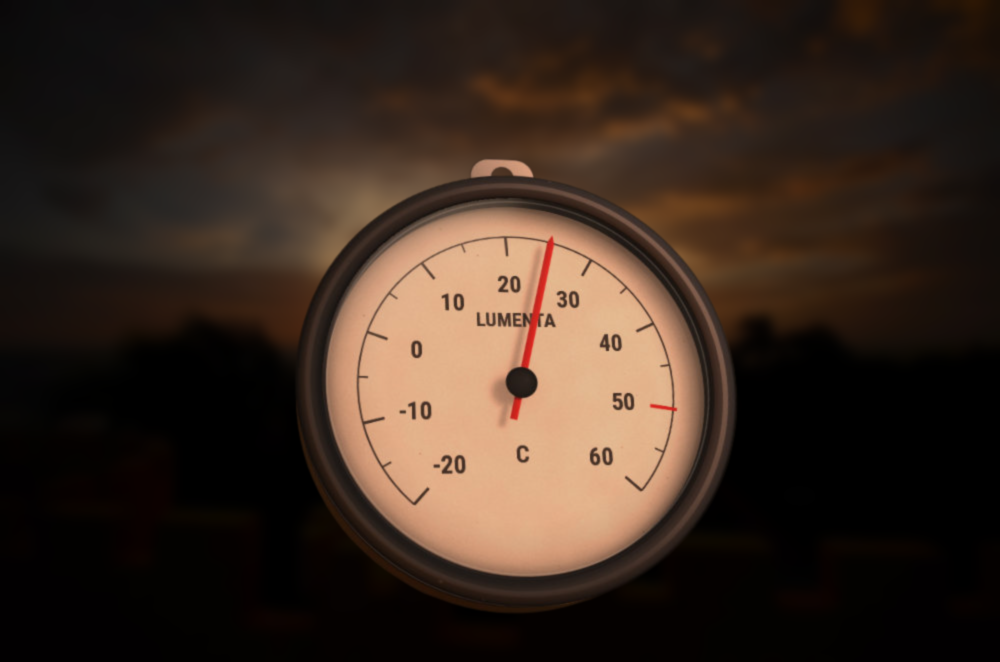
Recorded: value=25 unit=°C
